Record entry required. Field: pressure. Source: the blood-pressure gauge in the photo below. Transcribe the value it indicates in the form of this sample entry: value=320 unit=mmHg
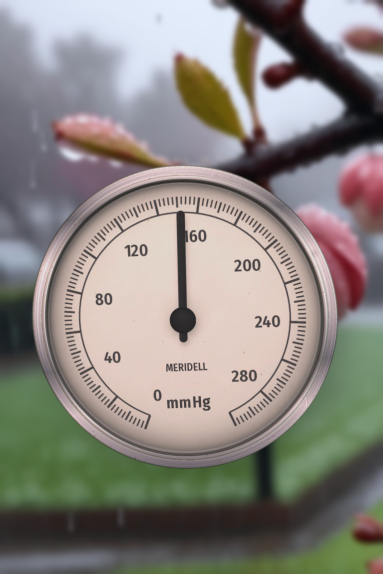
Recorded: value=152 unit=mmHg
